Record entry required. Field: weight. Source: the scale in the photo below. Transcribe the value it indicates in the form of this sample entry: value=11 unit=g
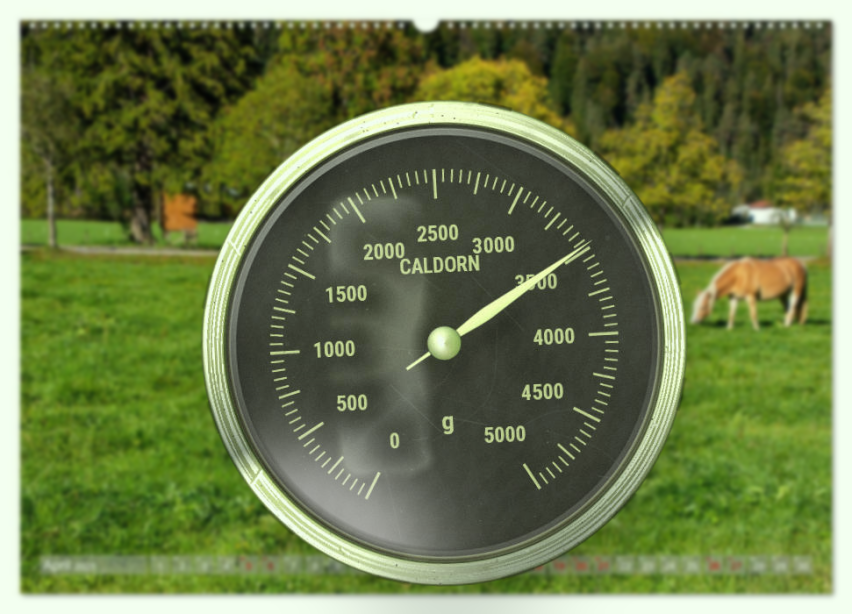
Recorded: value=3475 unit=g
